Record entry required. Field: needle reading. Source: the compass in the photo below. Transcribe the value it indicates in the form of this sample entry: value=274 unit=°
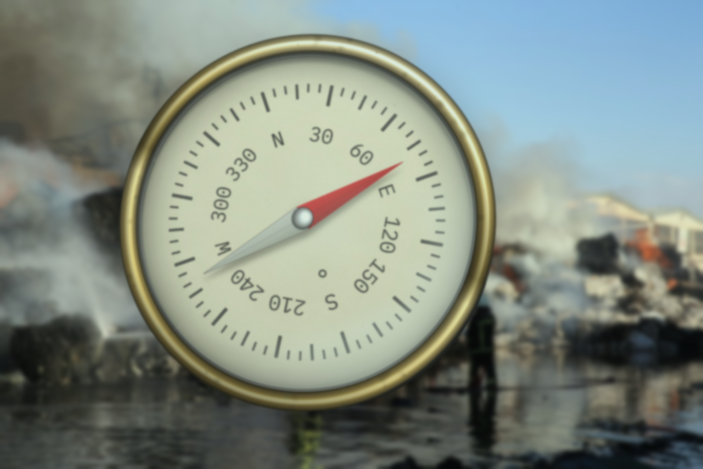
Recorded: value=80 unit=°
